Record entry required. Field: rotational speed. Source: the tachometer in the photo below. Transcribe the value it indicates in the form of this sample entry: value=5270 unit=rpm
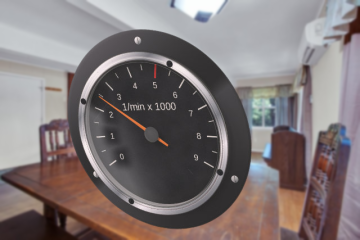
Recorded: value=2500 unit=rpm
